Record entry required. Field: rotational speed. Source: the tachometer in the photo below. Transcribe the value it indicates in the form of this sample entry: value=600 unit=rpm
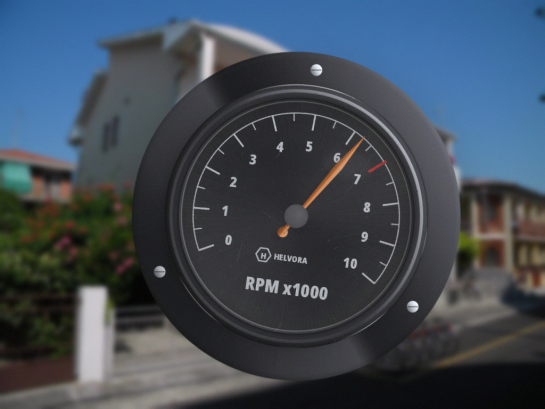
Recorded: value=6250 unit=rpm
